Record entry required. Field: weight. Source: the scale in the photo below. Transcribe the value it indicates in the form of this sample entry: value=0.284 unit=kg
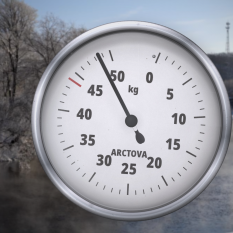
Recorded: value=48.5 unit=kg
